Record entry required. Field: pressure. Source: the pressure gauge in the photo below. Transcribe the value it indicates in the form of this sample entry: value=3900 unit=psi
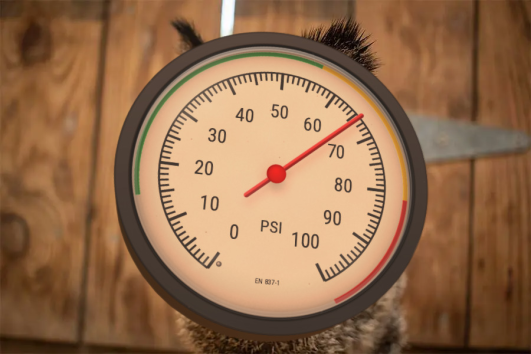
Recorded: value=66 unit=psi
